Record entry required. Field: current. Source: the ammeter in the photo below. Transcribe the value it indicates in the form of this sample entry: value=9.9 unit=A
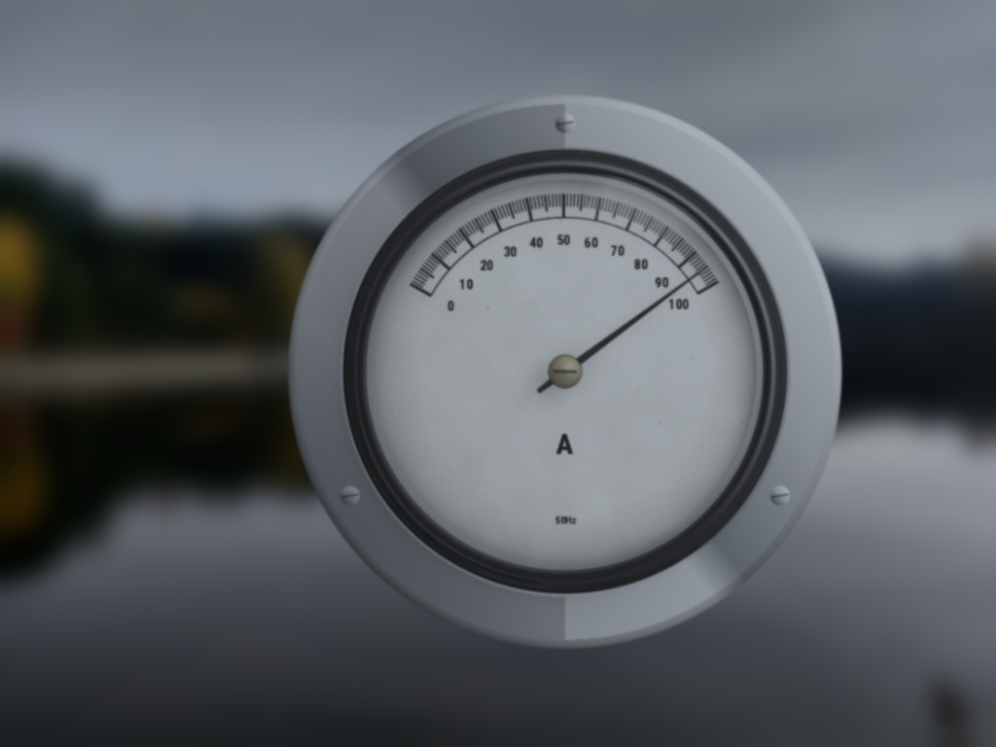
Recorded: value=95 unit=A
